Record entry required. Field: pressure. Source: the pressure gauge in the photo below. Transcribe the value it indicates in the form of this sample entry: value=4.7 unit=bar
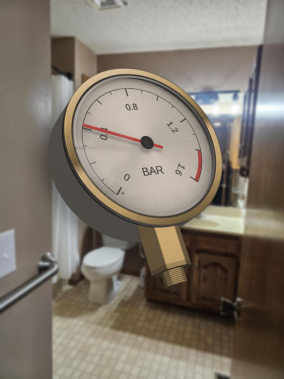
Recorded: value=0.4 unit=bar
